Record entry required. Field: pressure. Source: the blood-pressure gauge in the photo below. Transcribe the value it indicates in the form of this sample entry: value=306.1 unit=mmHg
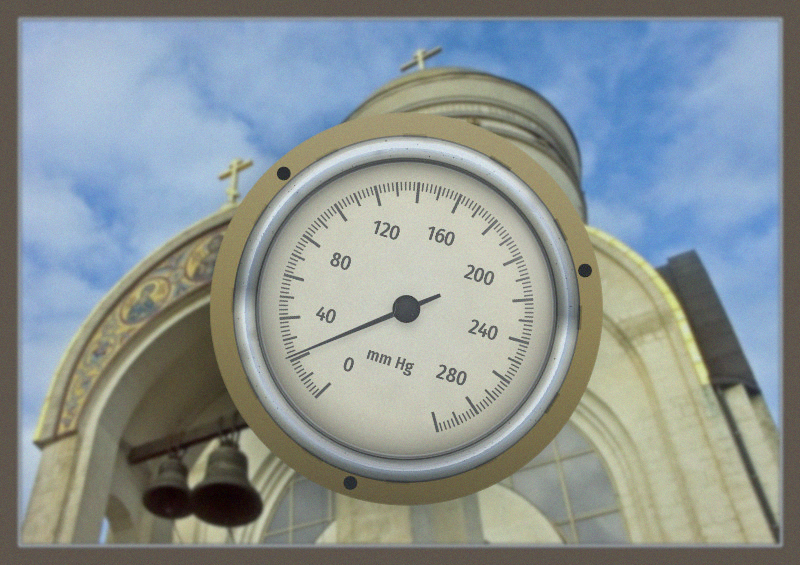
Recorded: value=22 unit=mmHg
